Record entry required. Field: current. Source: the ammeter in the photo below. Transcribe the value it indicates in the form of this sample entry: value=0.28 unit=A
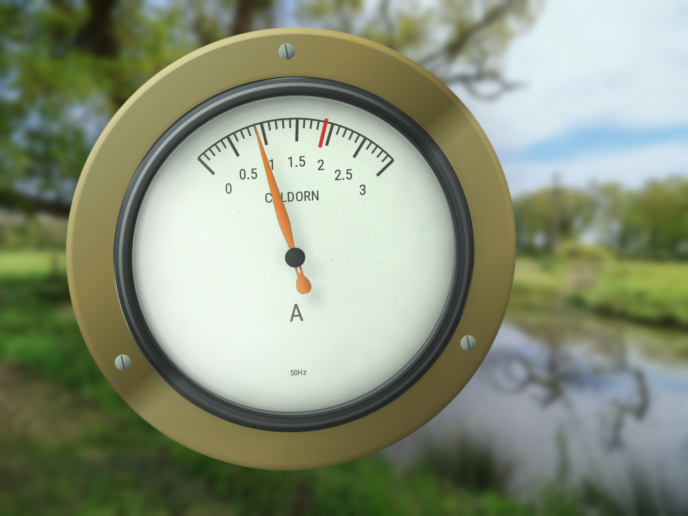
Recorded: value=0.9 unit=A
